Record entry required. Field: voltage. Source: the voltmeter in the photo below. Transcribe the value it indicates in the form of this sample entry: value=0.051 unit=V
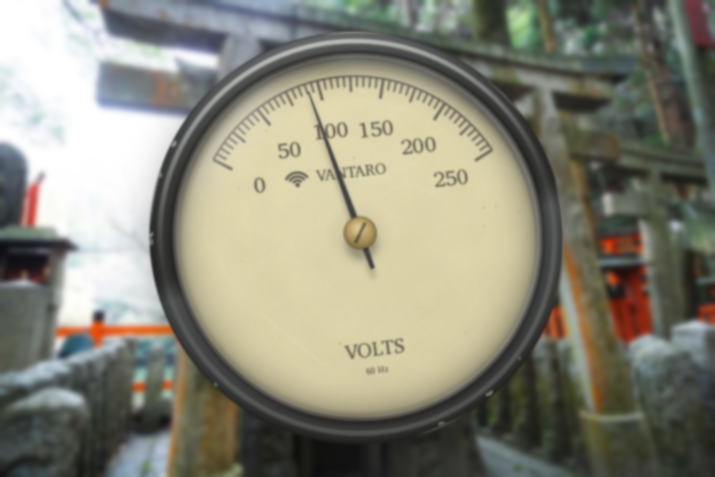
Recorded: value=90 unit=V
